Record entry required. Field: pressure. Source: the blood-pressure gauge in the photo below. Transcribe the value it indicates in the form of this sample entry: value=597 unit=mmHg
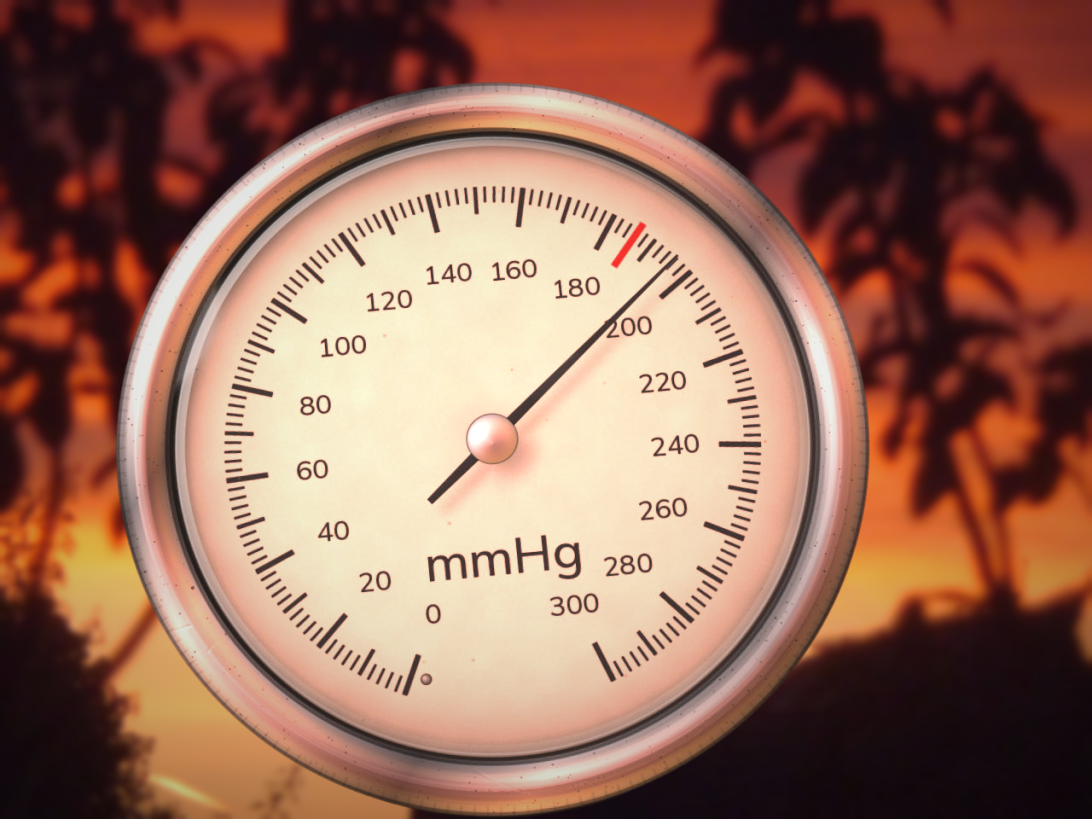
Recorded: value=196 unit=mmHg
